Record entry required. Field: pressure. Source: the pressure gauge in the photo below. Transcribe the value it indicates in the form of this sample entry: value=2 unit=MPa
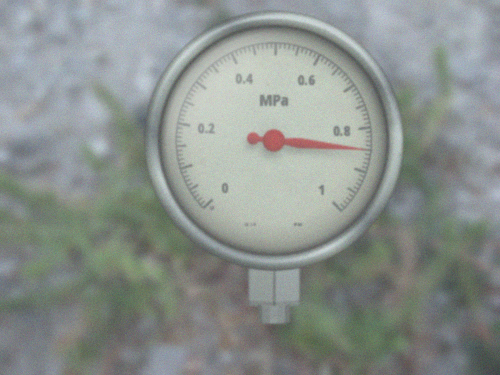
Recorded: value=0.85 unit=MPa
